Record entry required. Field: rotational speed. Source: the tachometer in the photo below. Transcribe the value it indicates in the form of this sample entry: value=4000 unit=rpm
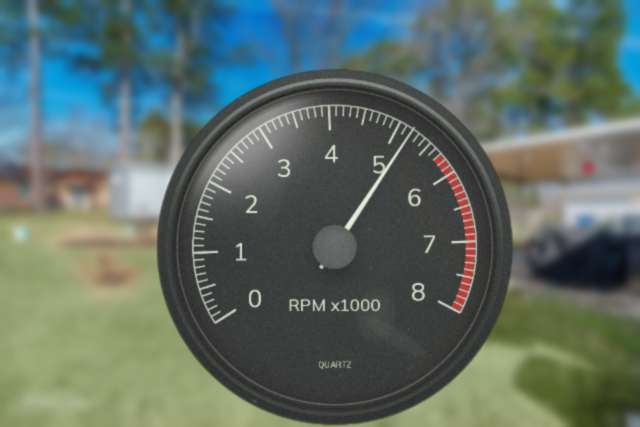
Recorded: value=5200 unit=rpm
